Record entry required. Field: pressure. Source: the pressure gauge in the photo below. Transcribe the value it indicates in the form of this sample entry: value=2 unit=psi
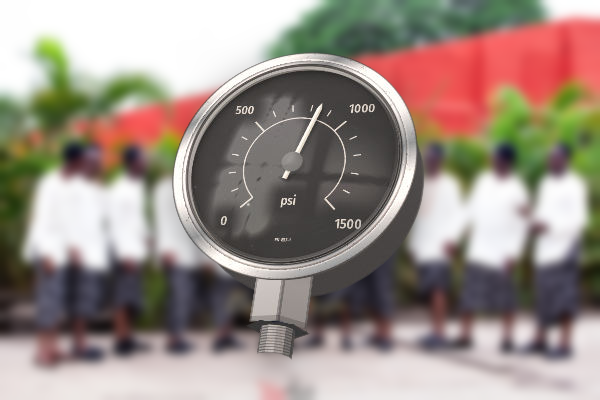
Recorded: value=850 unit=psi
